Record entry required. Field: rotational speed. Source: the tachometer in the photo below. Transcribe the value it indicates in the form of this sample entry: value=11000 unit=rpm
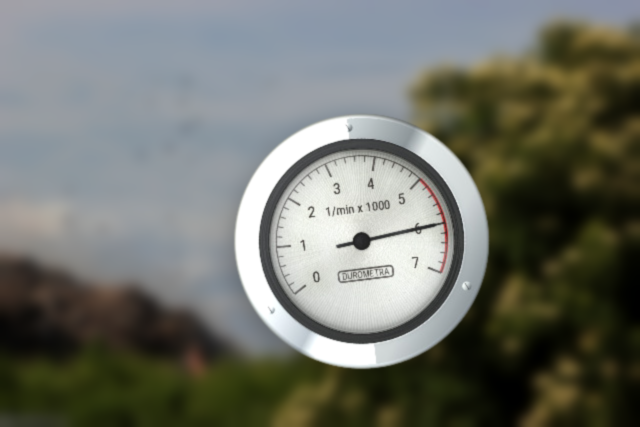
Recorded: value=6000 unit=rpm
